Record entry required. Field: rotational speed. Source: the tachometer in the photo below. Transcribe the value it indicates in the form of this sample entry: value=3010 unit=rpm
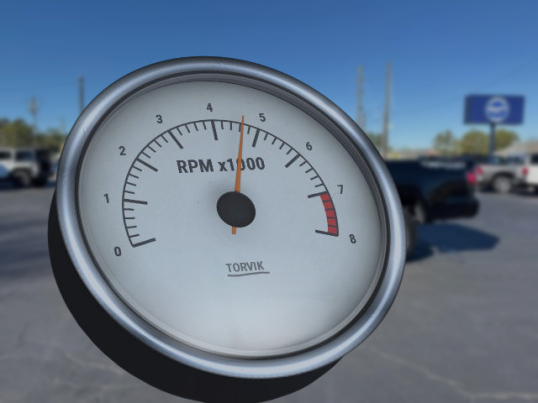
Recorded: value=4600 unit=rpm
